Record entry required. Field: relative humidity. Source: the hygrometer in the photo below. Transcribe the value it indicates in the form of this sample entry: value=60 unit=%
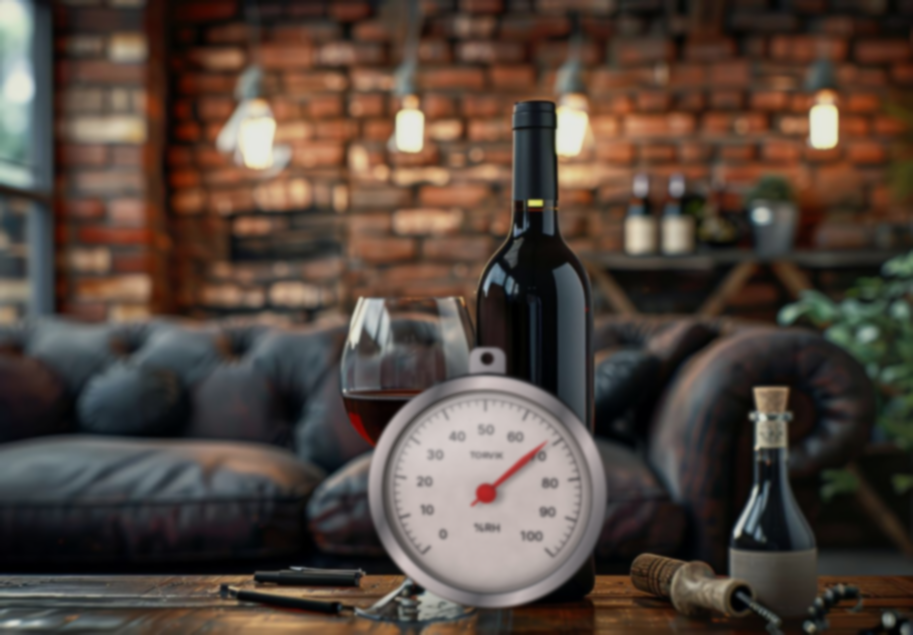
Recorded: value=68 unit=%
